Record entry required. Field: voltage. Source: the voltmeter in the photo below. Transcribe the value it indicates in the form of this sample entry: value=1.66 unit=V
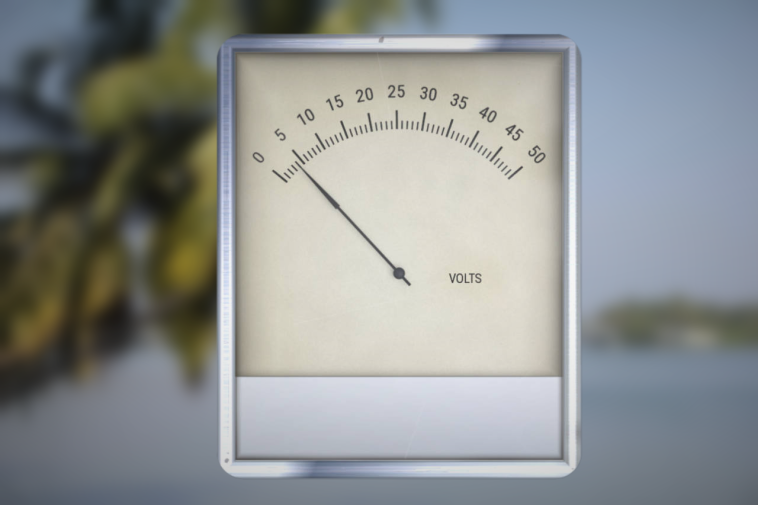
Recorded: value=4 unit=V
